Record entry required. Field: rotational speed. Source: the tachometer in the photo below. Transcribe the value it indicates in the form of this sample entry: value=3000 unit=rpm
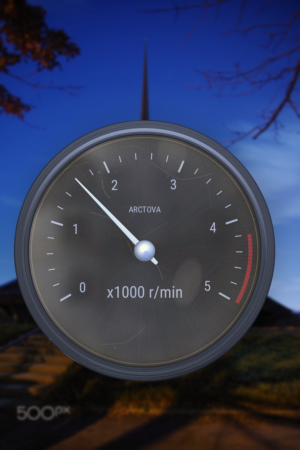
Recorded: value=1600 unit=rpm
